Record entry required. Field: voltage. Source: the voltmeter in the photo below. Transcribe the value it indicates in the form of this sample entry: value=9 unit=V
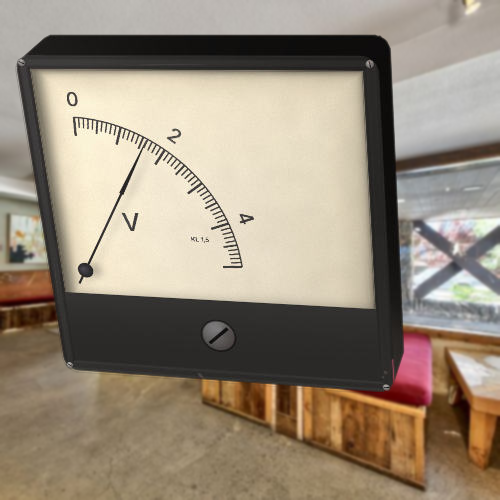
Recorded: value=1.6 unit=V
